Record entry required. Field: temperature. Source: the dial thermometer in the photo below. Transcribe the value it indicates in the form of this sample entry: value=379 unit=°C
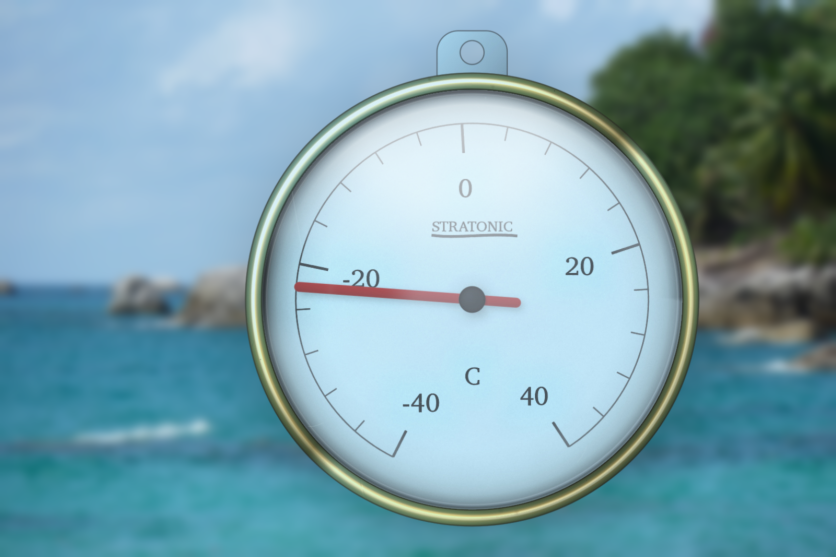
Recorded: value=-22 unit=°C
